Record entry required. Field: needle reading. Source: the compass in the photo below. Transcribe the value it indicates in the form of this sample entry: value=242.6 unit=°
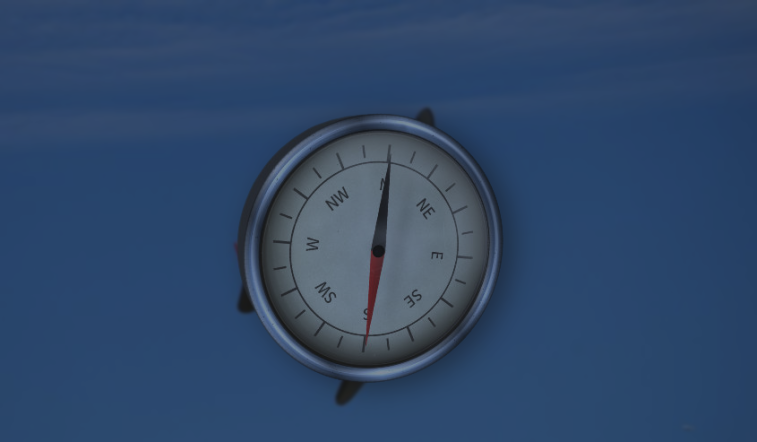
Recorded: value=180 unit=°
